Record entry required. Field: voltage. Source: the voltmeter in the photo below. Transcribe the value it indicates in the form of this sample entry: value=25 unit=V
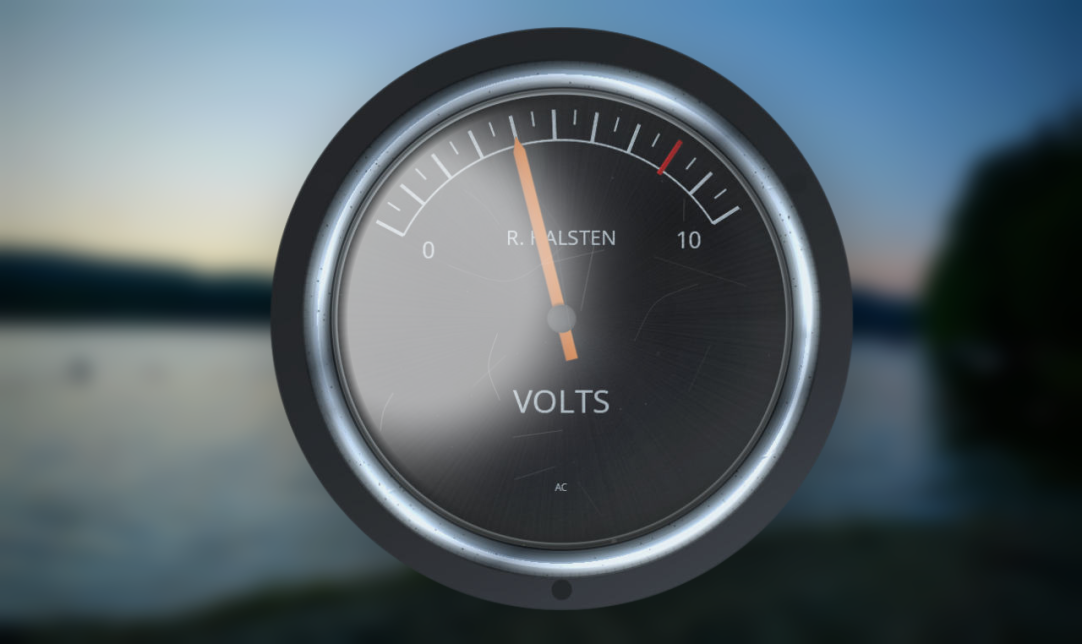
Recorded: value=4 unit=V
